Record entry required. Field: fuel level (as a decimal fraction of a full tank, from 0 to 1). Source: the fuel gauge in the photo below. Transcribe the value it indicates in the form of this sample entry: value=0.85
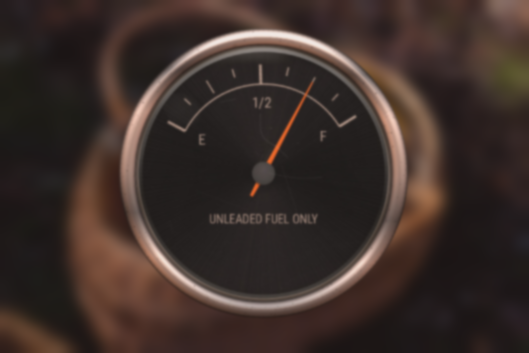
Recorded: value=0.75
